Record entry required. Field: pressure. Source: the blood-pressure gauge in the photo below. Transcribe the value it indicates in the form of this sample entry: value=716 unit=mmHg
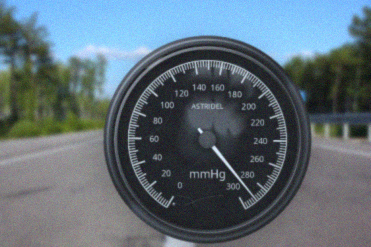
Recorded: value=290 unit=mmHg
